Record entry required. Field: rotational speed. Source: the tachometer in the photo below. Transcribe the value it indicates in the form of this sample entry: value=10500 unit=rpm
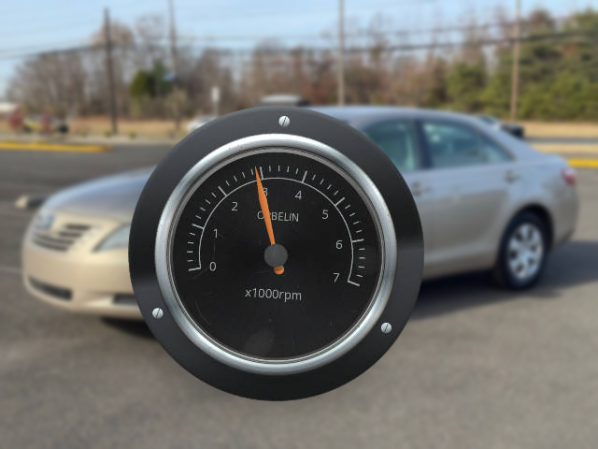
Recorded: value=2900 unit=rpm
